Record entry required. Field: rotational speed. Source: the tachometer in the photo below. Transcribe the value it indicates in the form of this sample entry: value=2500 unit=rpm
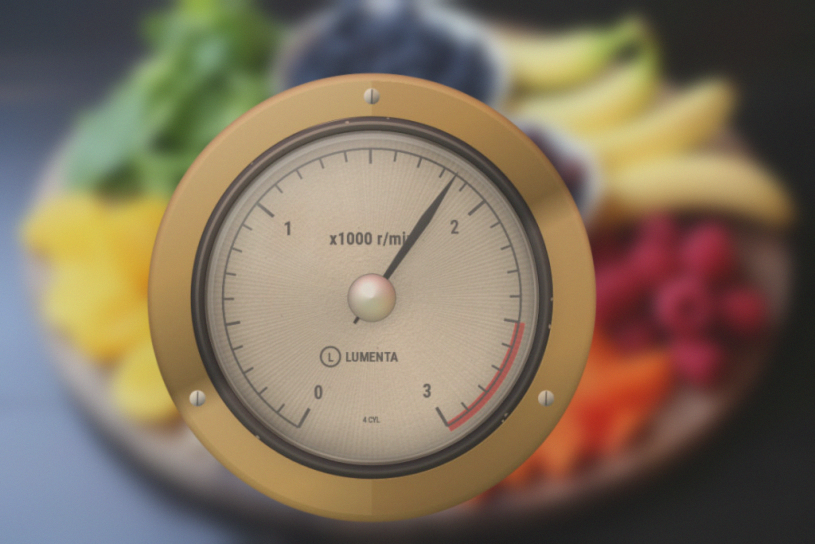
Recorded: value=1850 unit=rpm
